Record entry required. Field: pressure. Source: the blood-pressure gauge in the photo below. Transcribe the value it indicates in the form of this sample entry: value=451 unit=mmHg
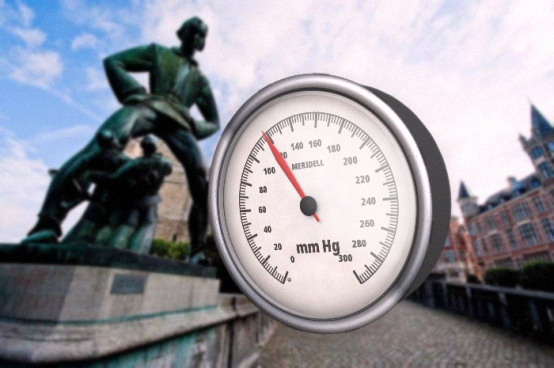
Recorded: value=120 unit=mmHg
